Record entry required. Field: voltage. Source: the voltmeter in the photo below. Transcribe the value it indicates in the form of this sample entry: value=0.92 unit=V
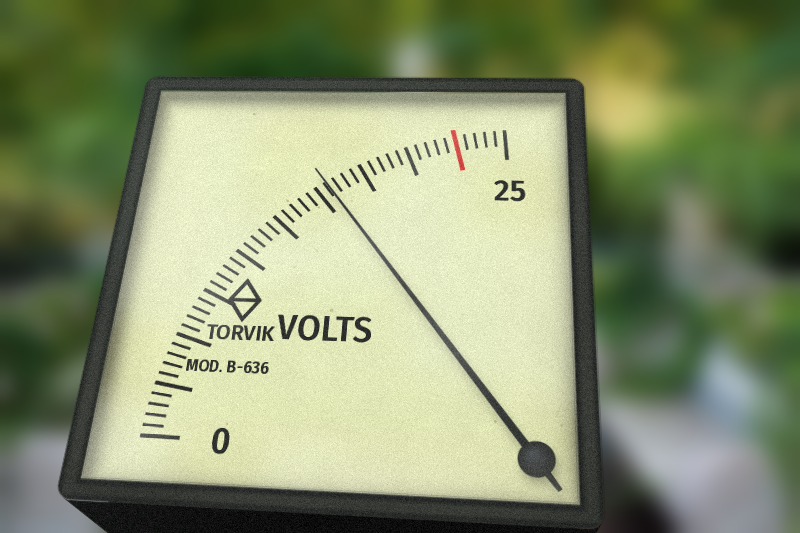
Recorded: value=15.5 unit=V
